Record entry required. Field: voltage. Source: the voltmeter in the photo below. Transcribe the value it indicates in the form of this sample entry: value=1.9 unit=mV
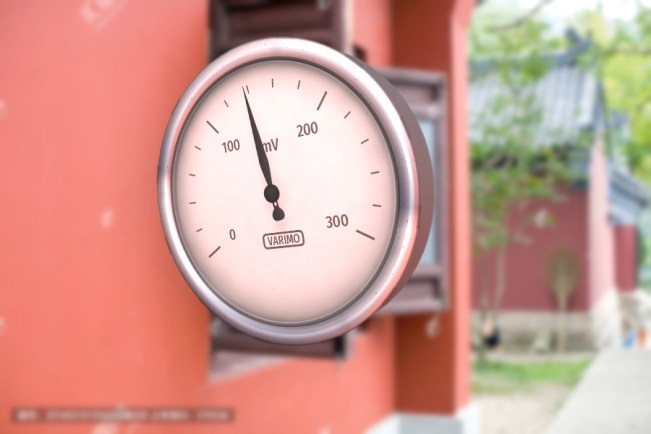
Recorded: value=140 unit=mV
